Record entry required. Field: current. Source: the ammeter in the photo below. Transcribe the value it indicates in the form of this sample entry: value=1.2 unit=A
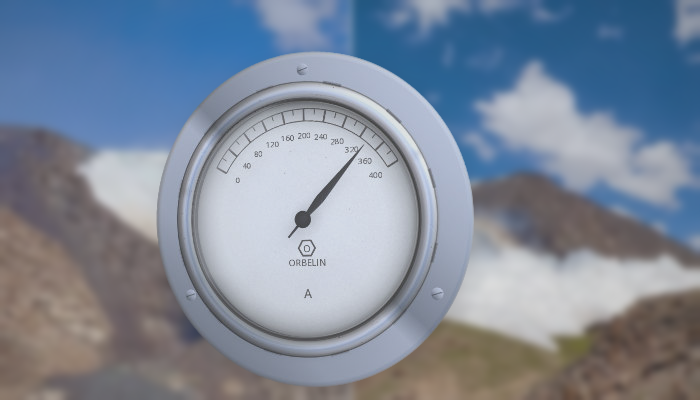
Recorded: value=340 unit=A
